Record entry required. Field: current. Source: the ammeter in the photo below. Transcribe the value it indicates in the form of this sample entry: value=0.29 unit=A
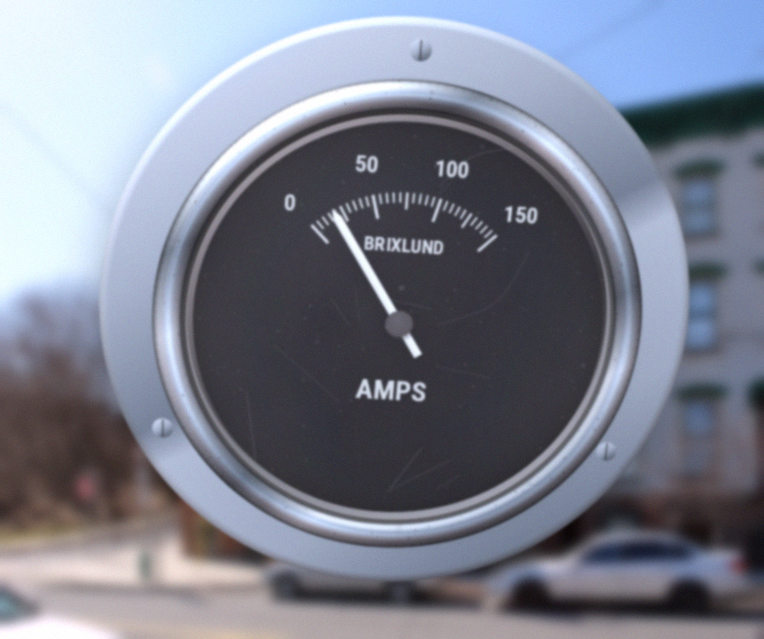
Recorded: value=20 unit=A
